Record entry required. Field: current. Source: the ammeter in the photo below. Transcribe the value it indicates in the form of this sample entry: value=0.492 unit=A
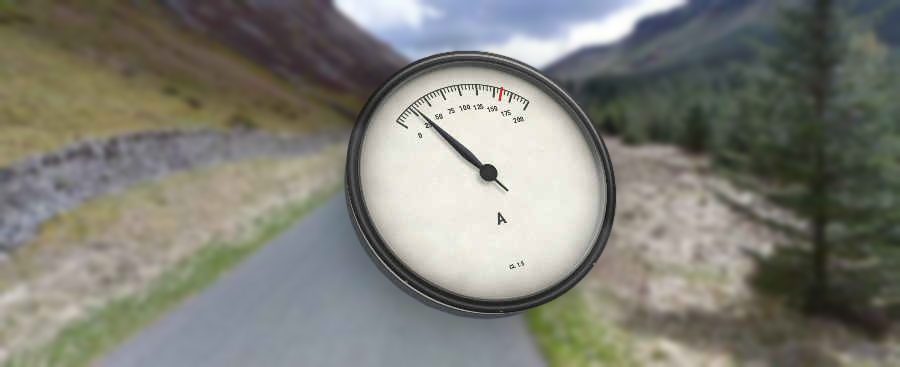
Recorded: value=25 unit=A
